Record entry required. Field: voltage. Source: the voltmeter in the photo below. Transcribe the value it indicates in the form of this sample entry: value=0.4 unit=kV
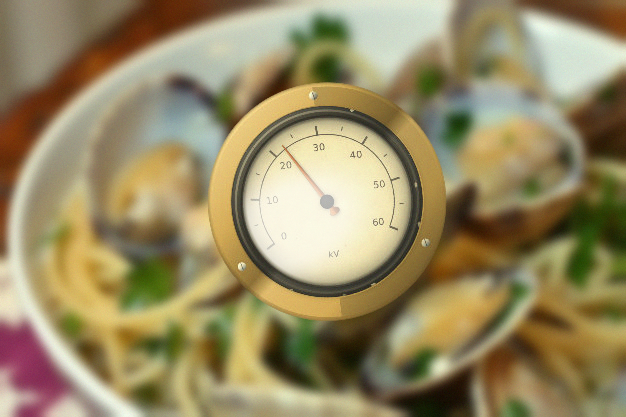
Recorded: value=22.5 unit=kV
